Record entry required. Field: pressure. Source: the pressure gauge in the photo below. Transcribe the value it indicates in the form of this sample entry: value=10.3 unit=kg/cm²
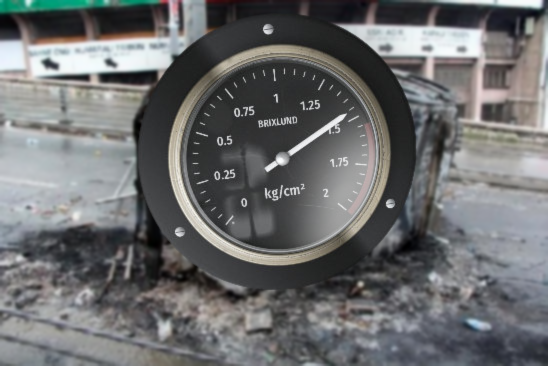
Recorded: value=1.45 unit=kg/cm²
